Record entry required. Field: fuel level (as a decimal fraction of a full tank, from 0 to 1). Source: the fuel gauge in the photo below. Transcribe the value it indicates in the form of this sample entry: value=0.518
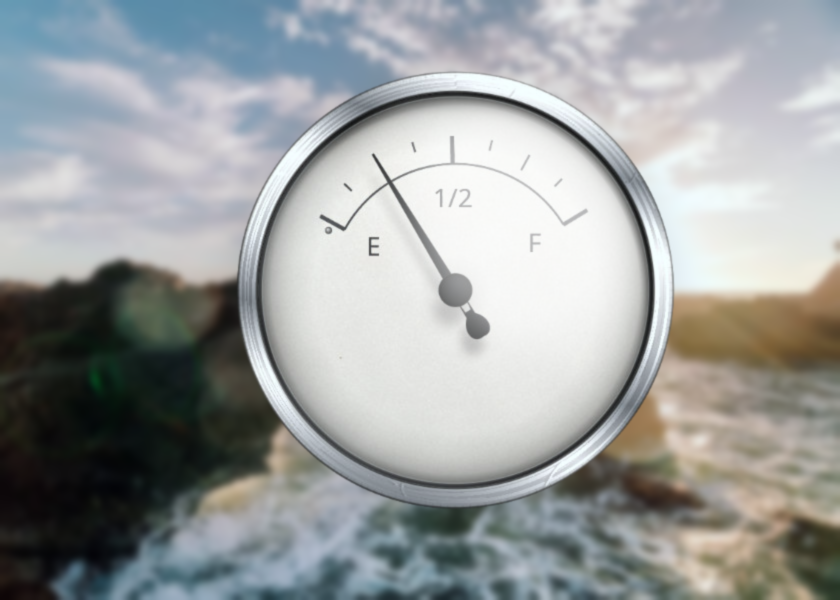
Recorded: value=0.25
